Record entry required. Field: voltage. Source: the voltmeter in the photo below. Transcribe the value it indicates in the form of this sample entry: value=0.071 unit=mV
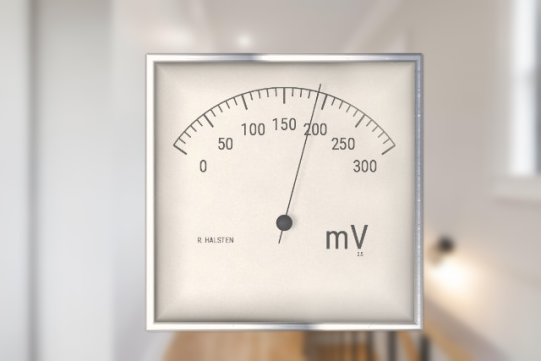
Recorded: value=190 unit=mV
